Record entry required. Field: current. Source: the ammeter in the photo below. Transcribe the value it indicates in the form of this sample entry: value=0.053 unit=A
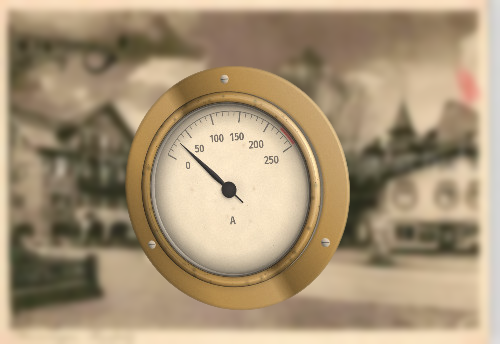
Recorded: value=30 unit=A
